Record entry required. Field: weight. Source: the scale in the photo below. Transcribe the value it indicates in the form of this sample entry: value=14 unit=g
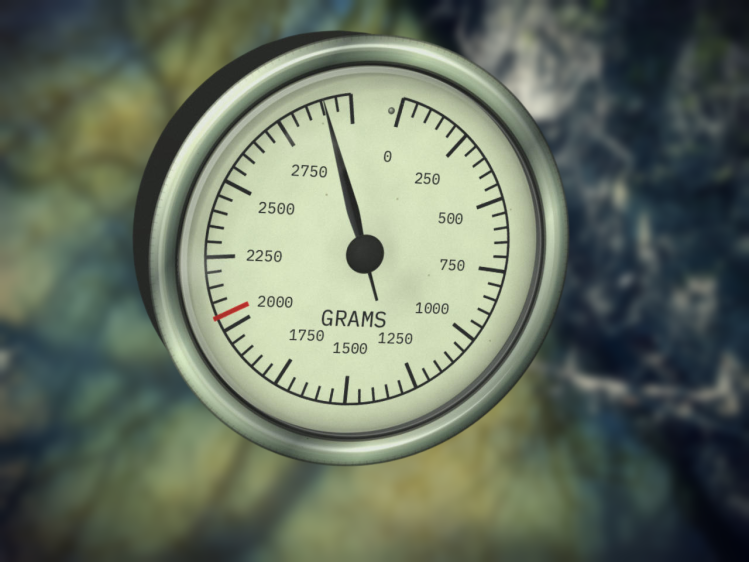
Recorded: value=2900 unit=g
